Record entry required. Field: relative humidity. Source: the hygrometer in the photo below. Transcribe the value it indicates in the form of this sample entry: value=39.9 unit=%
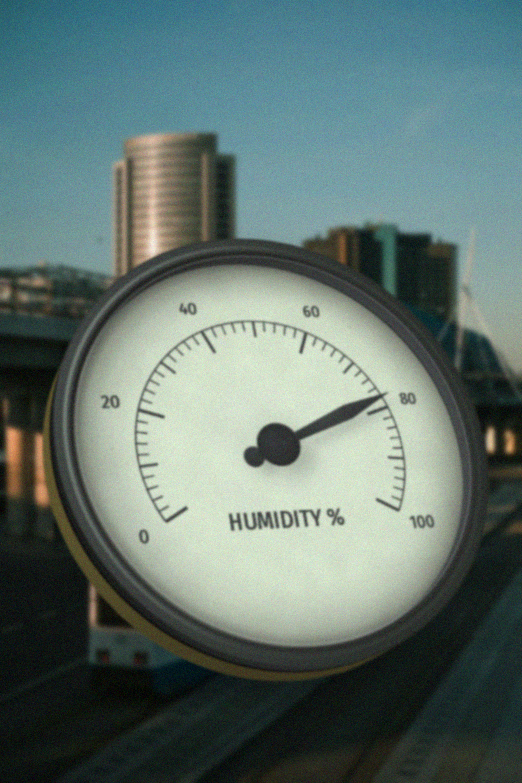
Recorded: value=78 unit=%
